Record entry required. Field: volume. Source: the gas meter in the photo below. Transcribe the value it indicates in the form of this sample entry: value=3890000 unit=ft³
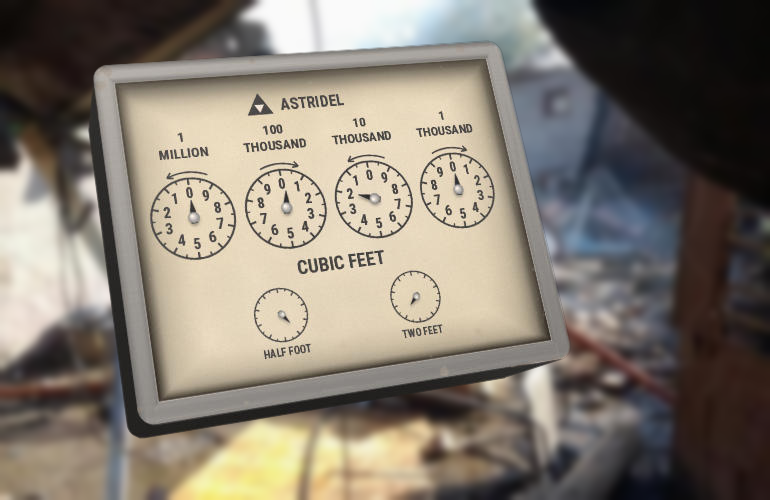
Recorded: value=2000 unit=ft³
